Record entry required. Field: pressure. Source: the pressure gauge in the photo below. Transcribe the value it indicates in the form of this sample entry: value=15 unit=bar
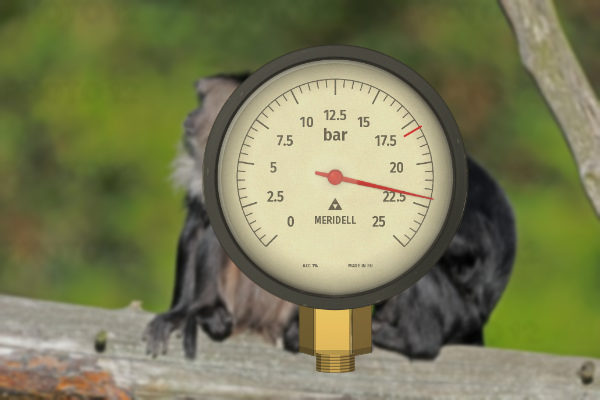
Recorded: value=22 unit=bar
